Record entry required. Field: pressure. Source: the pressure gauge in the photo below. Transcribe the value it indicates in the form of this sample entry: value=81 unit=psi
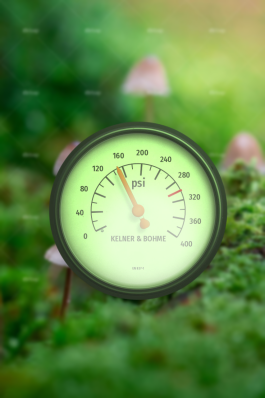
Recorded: value=150 unit=psi
